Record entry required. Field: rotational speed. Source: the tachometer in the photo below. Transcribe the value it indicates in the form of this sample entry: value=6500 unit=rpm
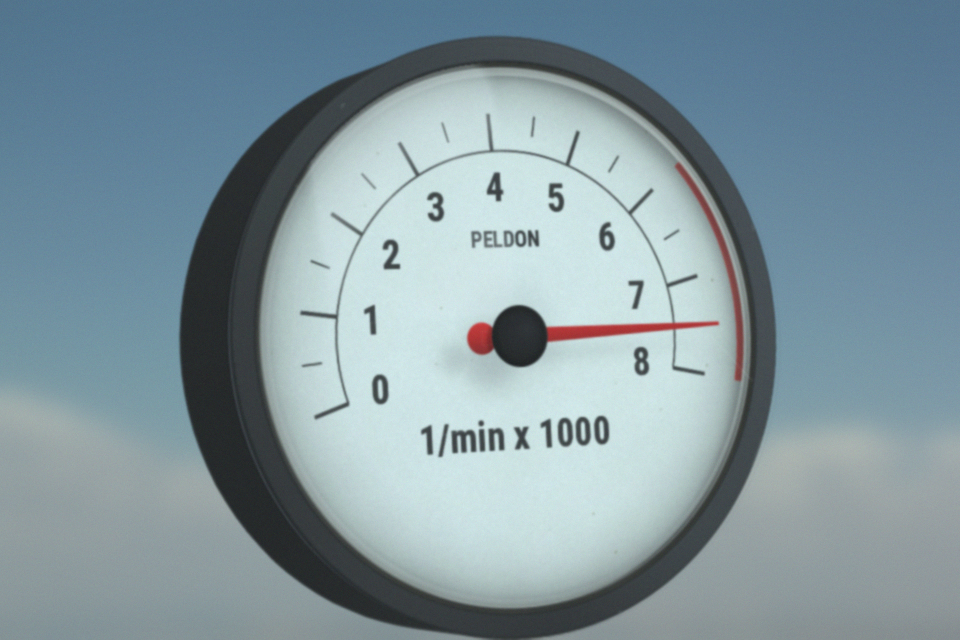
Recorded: value=7500 unit=rpm
